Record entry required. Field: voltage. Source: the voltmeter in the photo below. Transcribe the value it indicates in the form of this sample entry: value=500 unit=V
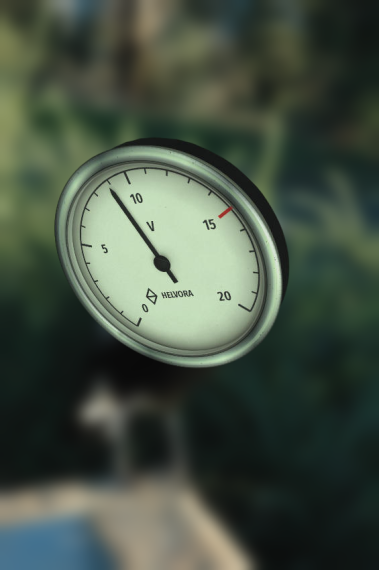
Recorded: value=9 unit=V
